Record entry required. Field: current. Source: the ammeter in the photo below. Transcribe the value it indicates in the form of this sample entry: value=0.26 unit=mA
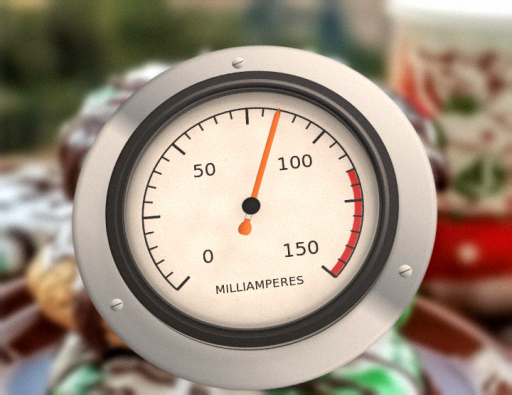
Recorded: value=85 unit=mA
